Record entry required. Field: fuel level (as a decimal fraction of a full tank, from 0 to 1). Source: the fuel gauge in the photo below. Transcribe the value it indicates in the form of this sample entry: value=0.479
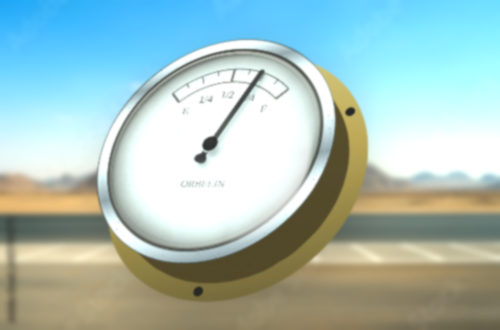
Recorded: value=0.75
